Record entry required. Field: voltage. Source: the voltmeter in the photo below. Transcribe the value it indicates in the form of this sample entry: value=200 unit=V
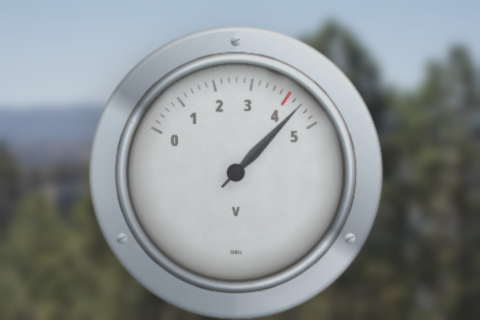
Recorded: value=4.4 unit=V
